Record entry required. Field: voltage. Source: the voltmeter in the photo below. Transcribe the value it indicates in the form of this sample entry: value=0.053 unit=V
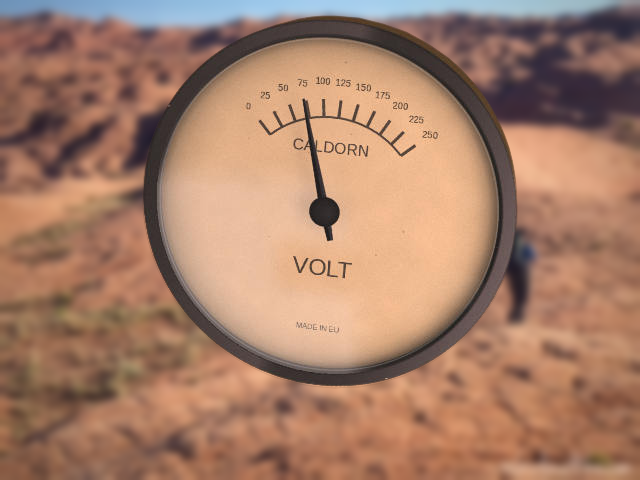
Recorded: value=75 unit=V
